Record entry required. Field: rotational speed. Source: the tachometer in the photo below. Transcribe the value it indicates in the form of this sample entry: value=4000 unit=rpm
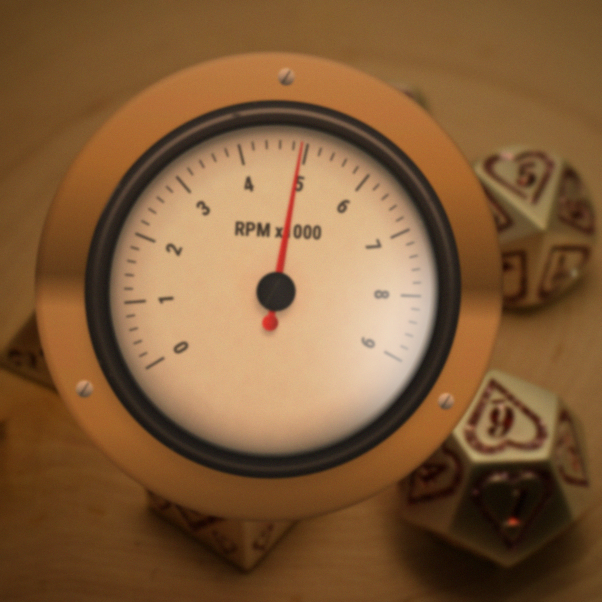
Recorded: value=4900 unit=rpm
